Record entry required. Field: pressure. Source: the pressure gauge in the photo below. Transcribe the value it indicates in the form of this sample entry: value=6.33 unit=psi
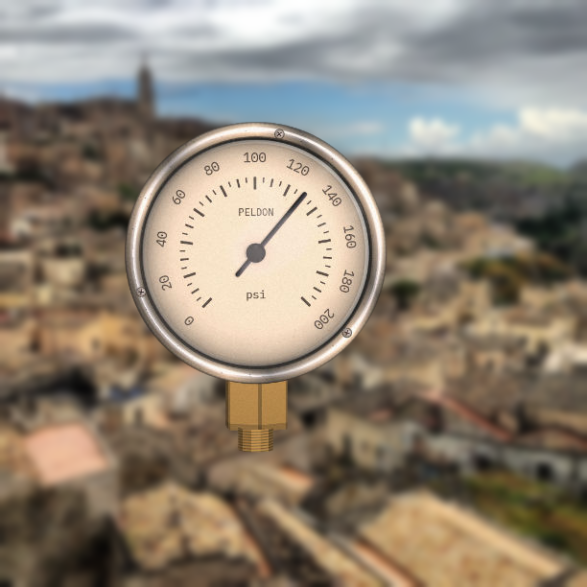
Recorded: value=130 unit=psi
